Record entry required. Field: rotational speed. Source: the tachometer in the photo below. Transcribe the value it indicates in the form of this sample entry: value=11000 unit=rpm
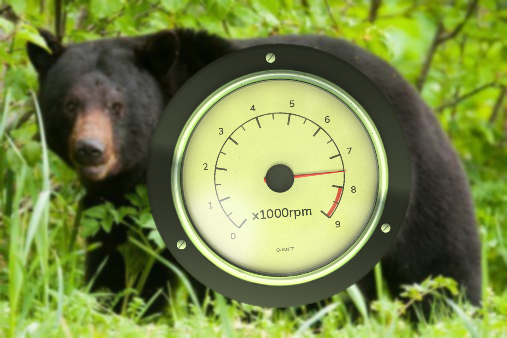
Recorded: value=7500 unit=rpm
